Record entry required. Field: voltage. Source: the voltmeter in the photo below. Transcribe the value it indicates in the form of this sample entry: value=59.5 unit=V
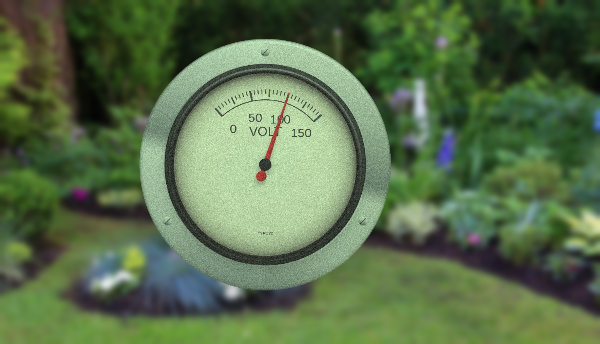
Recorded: value=100 unit=V
